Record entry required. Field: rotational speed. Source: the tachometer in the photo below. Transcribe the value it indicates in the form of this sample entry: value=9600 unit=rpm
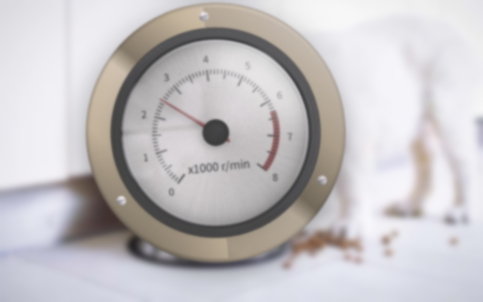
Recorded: value=2500 unit=rpm
